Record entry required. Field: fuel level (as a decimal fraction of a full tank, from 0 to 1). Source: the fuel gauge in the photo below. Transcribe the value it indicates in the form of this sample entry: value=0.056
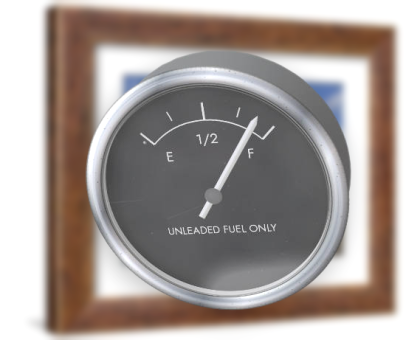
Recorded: value=0.875
